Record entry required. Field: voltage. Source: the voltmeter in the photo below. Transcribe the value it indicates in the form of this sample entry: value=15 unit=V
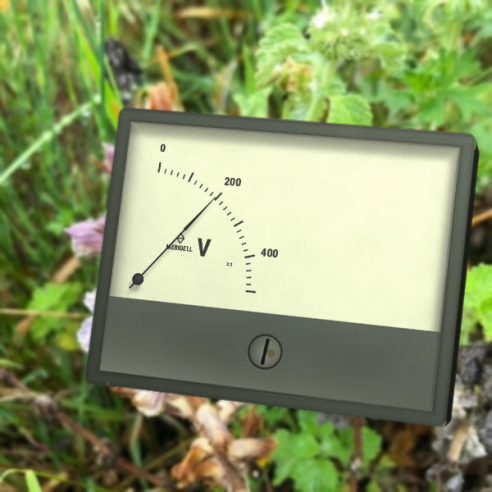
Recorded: value=200 unit=V
